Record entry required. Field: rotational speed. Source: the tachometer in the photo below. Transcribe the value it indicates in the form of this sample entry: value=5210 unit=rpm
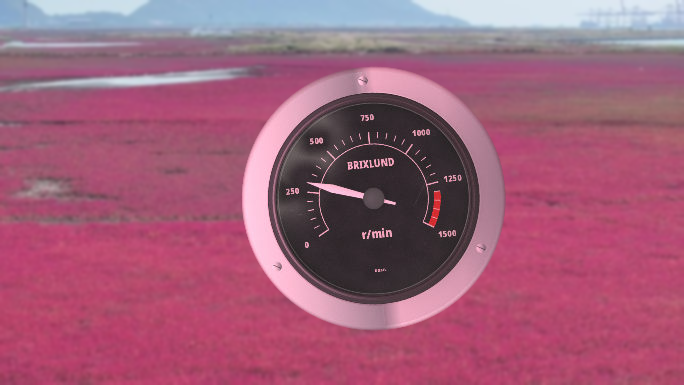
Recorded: value=300 unit=rpm
